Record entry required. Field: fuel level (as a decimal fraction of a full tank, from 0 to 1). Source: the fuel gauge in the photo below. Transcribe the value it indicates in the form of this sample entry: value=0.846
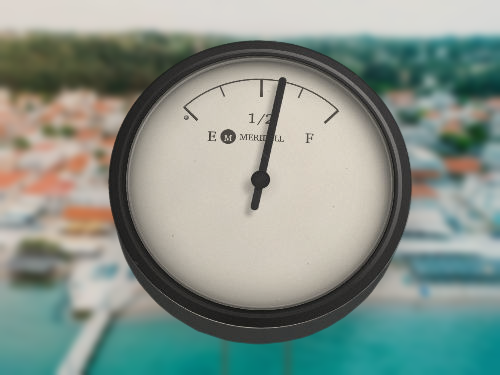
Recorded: value=0.625
